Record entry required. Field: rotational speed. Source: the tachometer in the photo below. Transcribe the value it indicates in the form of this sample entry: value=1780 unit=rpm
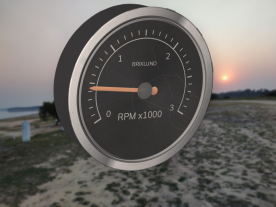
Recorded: value=450 unit=rpm
